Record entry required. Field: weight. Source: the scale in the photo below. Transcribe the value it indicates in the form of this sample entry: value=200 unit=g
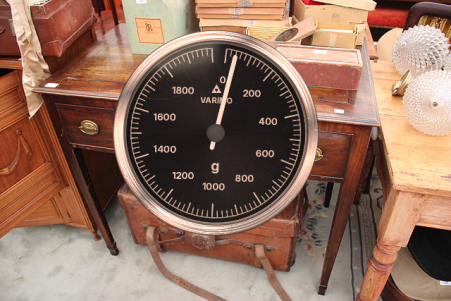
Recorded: value=40 unit=g
